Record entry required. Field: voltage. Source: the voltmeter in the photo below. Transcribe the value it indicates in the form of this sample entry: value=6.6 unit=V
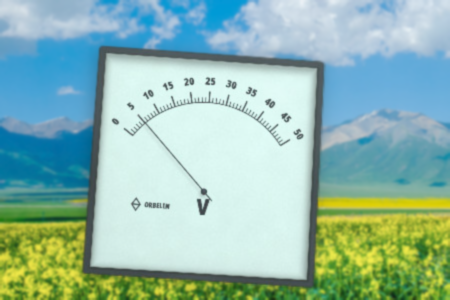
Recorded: value=5 unit=V
